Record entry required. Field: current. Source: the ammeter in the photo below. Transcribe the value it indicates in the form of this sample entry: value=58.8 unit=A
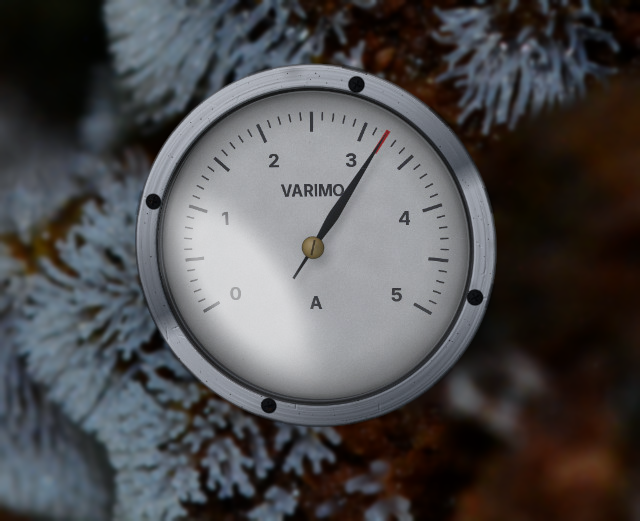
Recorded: value=3.2 unit=A
